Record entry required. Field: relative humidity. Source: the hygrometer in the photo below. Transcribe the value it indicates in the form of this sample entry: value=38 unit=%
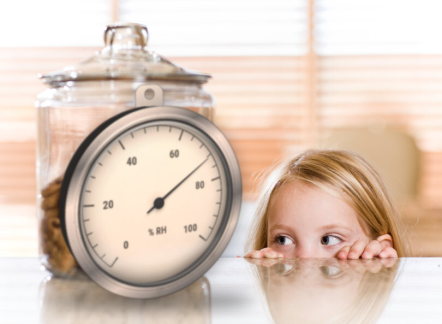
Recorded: value=72 unit=%
